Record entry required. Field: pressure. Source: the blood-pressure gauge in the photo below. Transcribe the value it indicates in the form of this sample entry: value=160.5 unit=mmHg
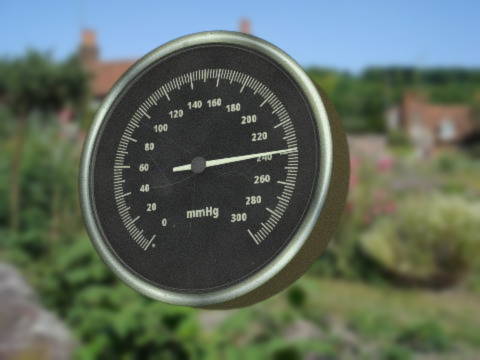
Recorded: value=240 unit=mmHg
